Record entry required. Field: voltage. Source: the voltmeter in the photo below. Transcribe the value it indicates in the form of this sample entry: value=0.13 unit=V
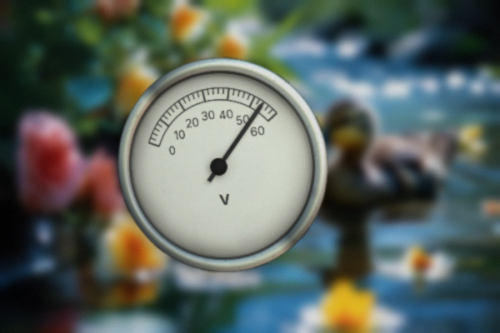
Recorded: value=54 unit=V
